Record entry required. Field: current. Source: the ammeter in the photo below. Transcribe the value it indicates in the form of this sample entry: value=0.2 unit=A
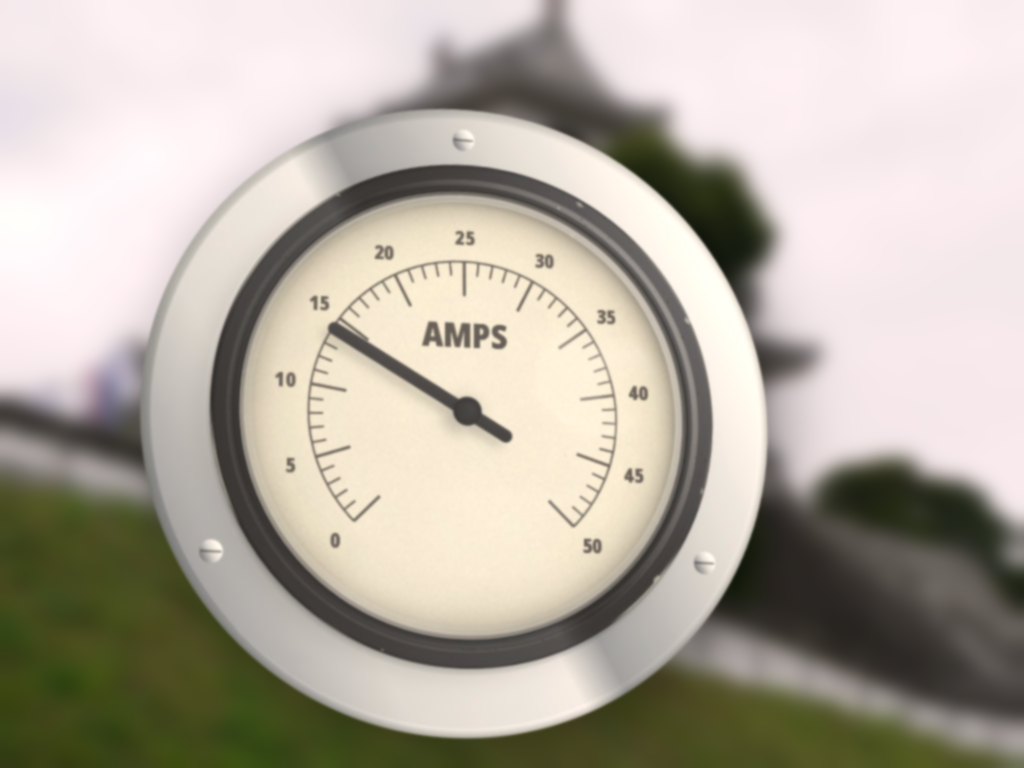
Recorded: value=14 unit=A
